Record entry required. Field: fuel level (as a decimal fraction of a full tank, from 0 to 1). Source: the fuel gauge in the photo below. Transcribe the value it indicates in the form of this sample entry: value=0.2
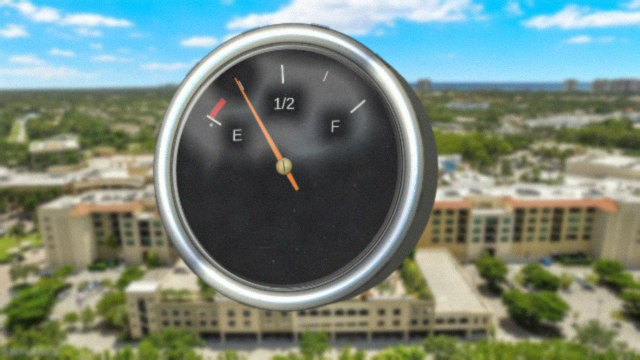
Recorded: value=0.25
